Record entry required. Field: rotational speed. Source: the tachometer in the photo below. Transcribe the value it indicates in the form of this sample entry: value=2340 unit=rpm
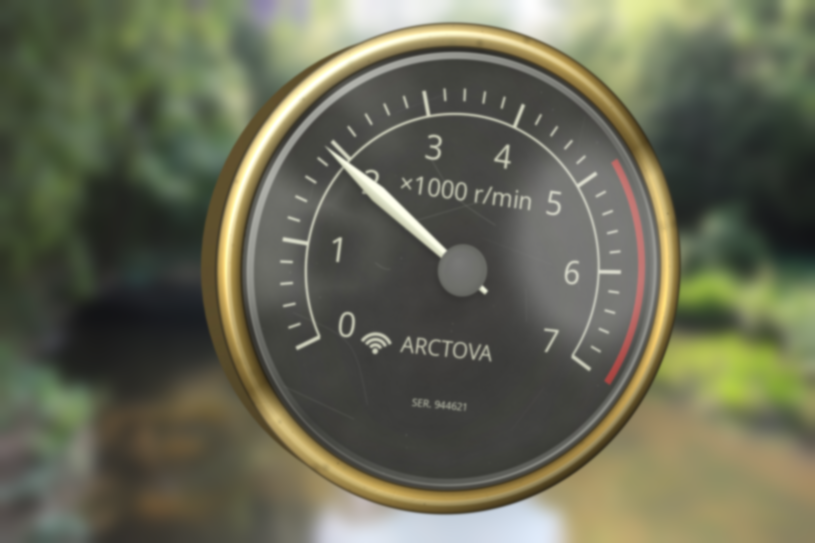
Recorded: value=1900 unit=rpm
